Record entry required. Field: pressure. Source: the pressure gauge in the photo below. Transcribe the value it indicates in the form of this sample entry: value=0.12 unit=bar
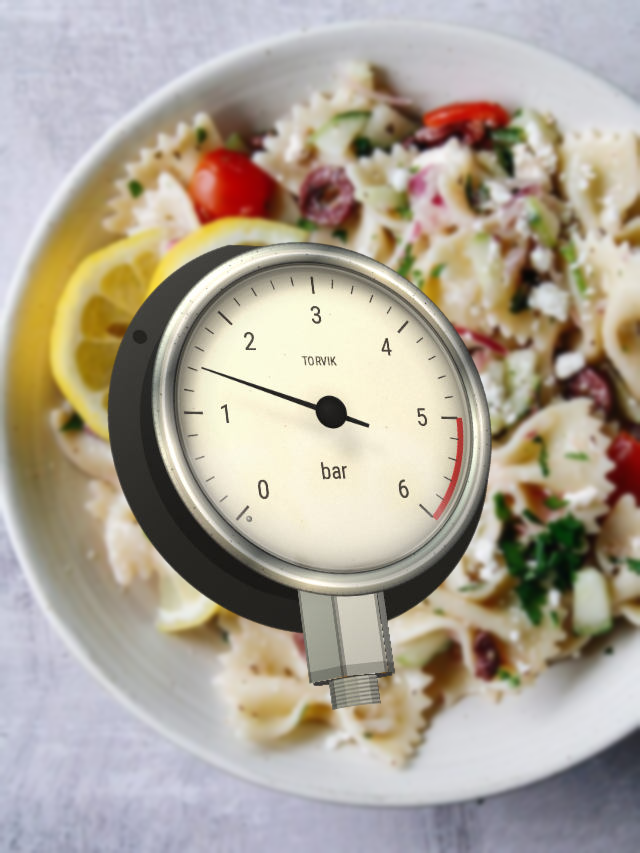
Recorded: value=1.4 unit=bar
